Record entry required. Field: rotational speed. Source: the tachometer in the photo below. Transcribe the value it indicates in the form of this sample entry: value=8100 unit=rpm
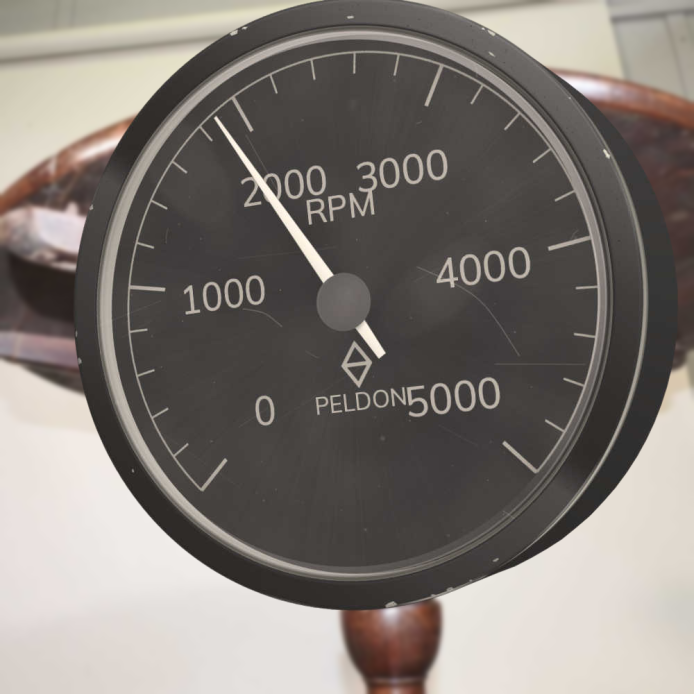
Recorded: value=1900 unit=rpm
